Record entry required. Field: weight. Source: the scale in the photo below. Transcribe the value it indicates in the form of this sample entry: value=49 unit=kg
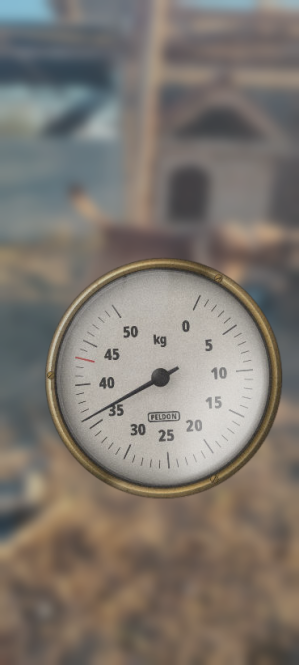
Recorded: value=36 unit=kg
